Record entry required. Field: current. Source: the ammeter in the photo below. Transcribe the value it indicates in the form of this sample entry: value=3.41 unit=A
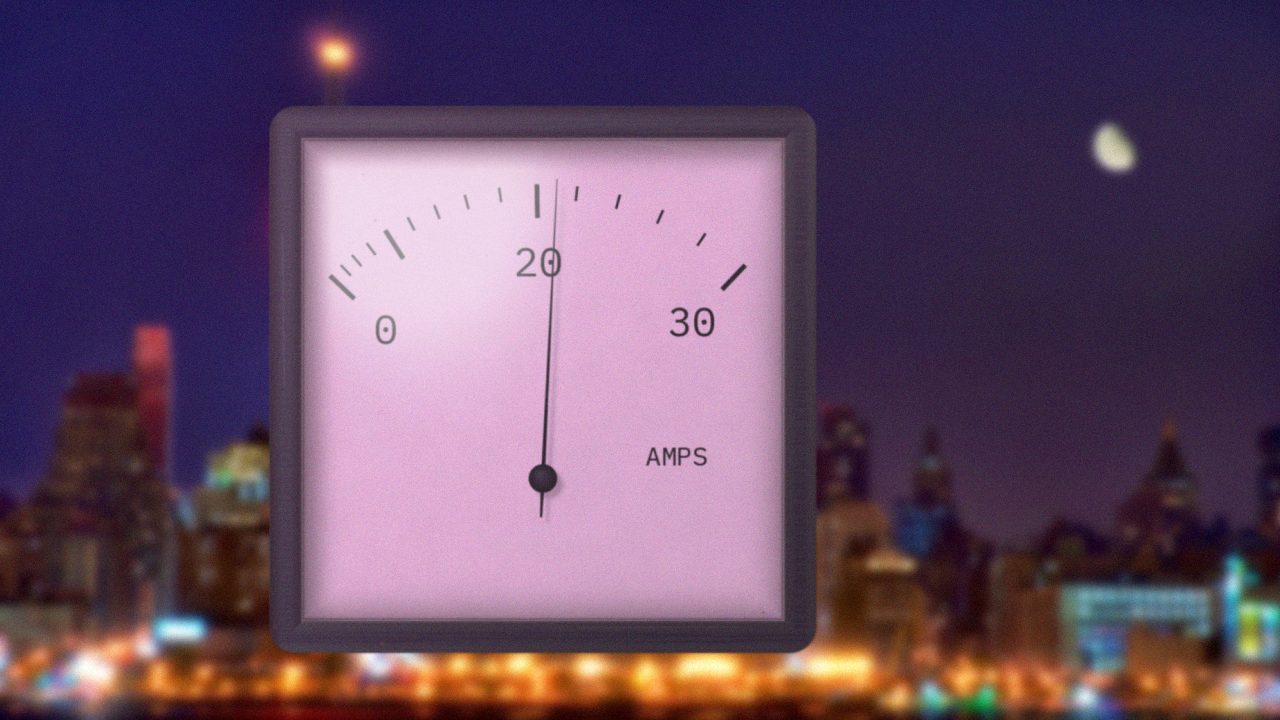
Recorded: value=21 unit=A
